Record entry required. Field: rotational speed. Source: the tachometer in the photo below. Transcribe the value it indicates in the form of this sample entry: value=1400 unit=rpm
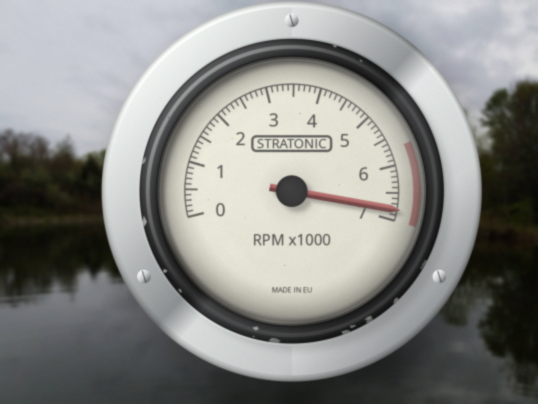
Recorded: value=6800 unit=rpm
